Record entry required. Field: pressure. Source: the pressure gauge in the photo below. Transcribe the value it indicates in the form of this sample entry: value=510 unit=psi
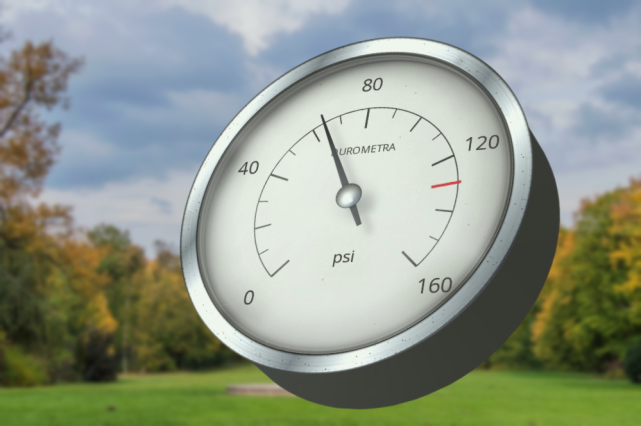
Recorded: value=65 unit=psi
